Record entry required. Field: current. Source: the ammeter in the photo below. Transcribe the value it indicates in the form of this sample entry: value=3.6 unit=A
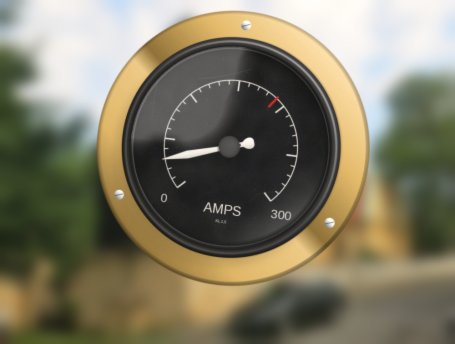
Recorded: value=30 unit=A
